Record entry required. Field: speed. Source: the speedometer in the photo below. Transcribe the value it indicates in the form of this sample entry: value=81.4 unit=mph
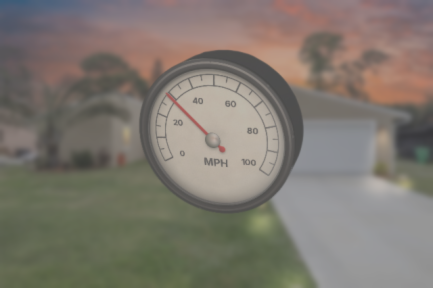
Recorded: value=30 unit=mph
